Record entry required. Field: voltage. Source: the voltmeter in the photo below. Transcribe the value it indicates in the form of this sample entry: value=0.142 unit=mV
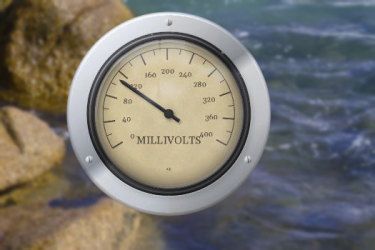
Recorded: value=110 unit=mV
